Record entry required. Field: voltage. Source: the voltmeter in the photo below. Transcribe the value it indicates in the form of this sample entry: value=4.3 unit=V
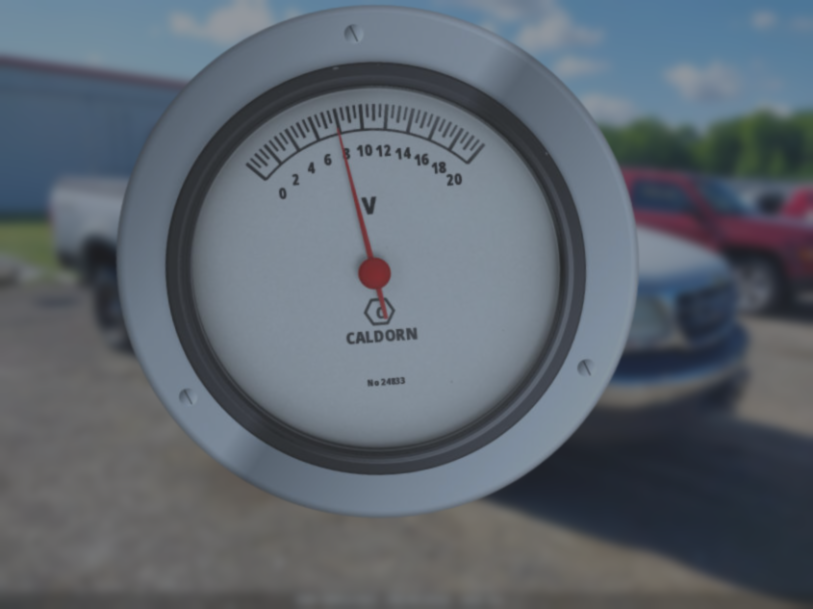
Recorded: value=8 unit=V
